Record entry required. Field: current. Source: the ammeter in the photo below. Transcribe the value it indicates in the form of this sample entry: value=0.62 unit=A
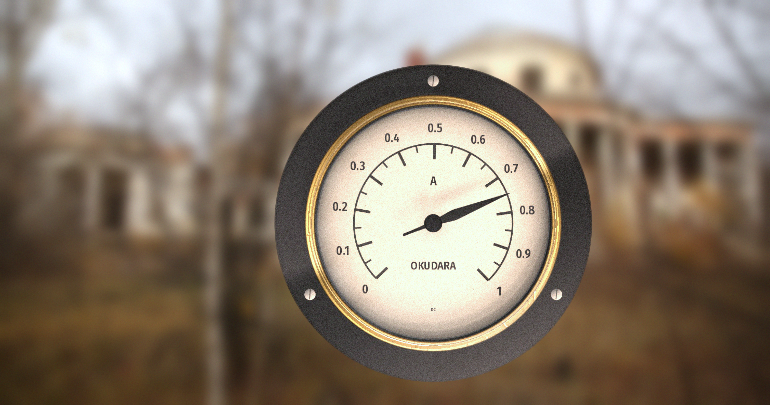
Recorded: value=0.75 unit=A
